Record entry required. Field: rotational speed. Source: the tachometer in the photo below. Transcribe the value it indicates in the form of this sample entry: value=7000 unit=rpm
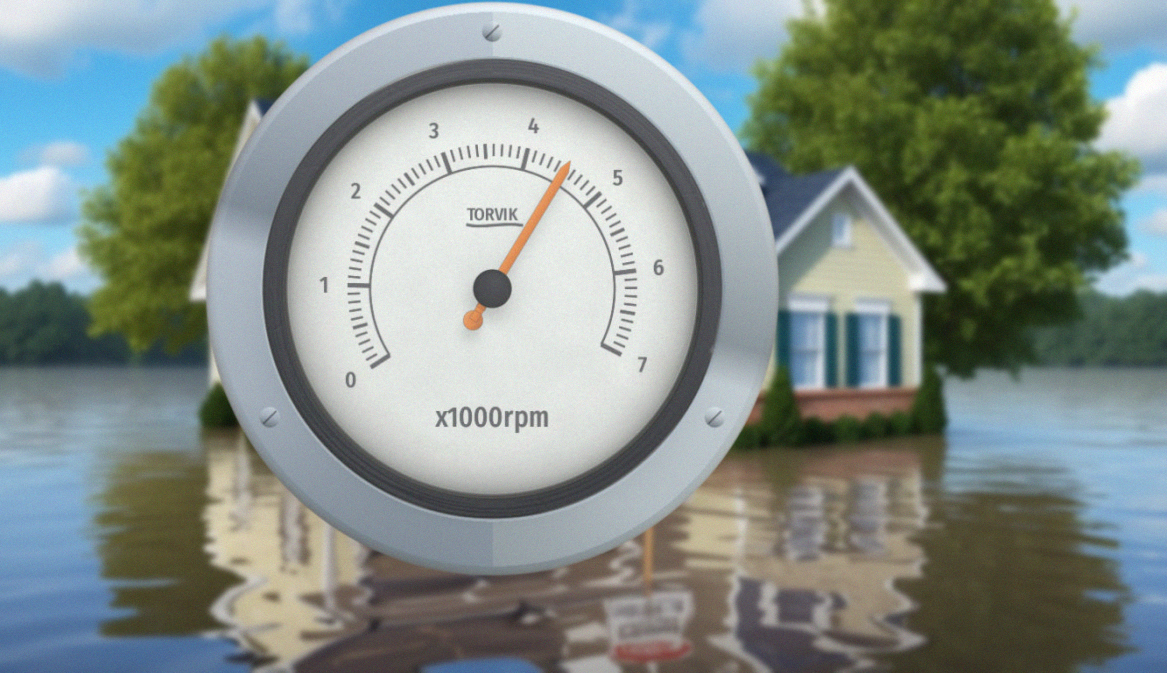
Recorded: value=4500 unit=rpm
